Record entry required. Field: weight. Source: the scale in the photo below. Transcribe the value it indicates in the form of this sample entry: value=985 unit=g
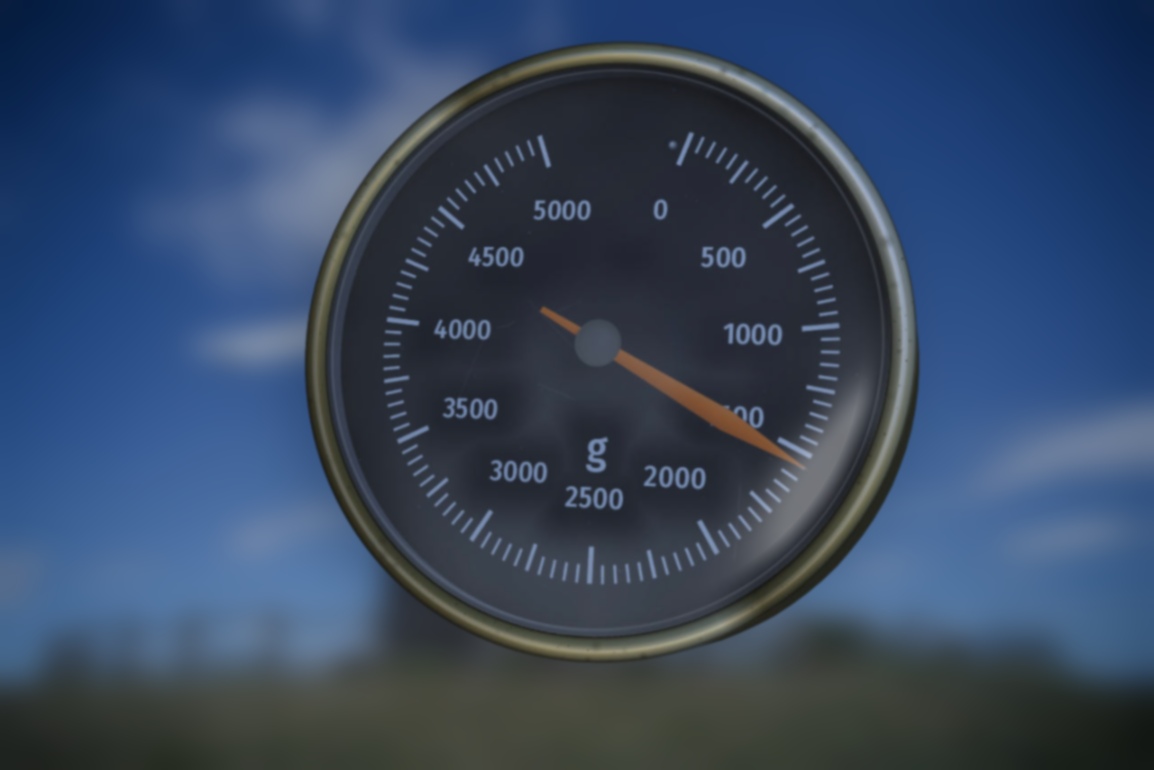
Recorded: value=1550 unit=g
